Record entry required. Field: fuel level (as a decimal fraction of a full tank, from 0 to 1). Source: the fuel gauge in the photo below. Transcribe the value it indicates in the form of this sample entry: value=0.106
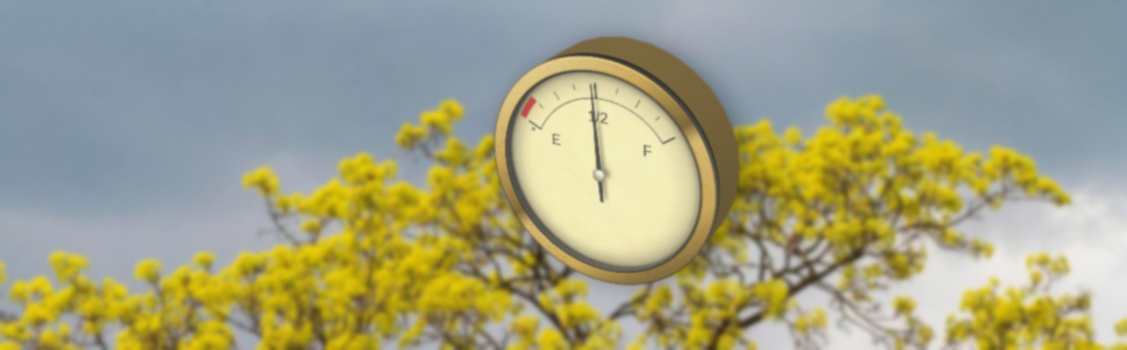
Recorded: value=0.5
